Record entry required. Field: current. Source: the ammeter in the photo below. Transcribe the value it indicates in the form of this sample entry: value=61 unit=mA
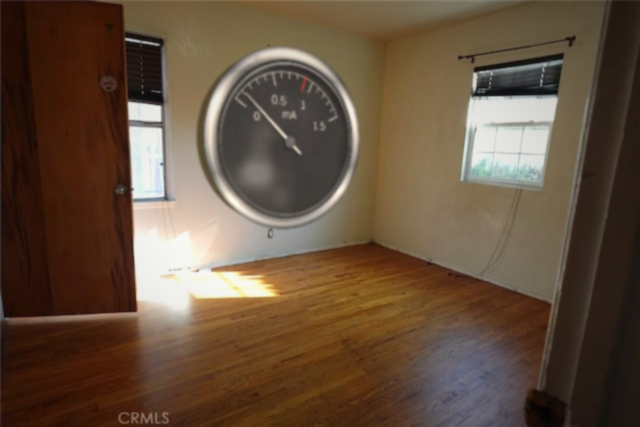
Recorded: value=0.1 unit=mA
